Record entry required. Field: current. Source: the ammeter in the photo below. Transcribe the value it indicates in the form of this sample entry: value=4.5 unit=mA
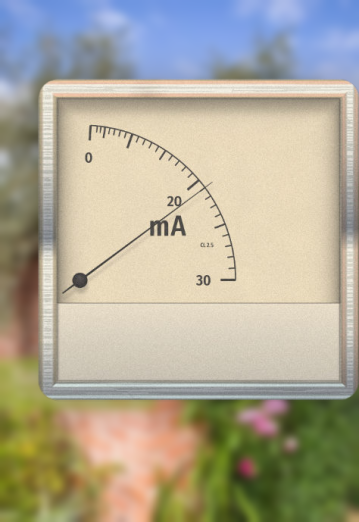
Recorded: value=21 unit=mA
